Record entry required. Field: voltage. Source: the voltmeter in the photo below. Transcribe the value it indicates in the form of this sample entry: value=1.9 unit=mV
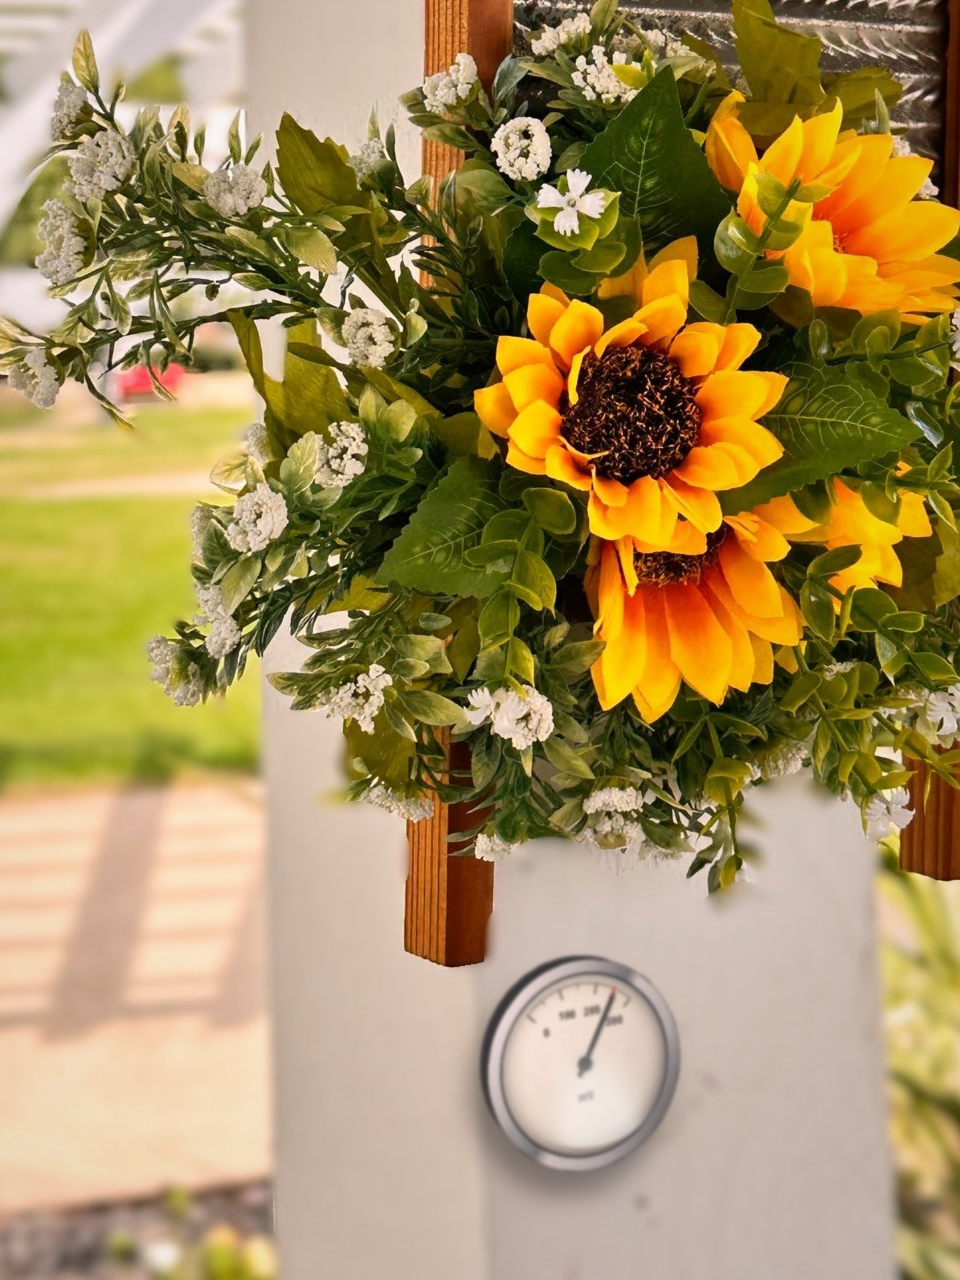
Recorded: value=250 unit=mV
